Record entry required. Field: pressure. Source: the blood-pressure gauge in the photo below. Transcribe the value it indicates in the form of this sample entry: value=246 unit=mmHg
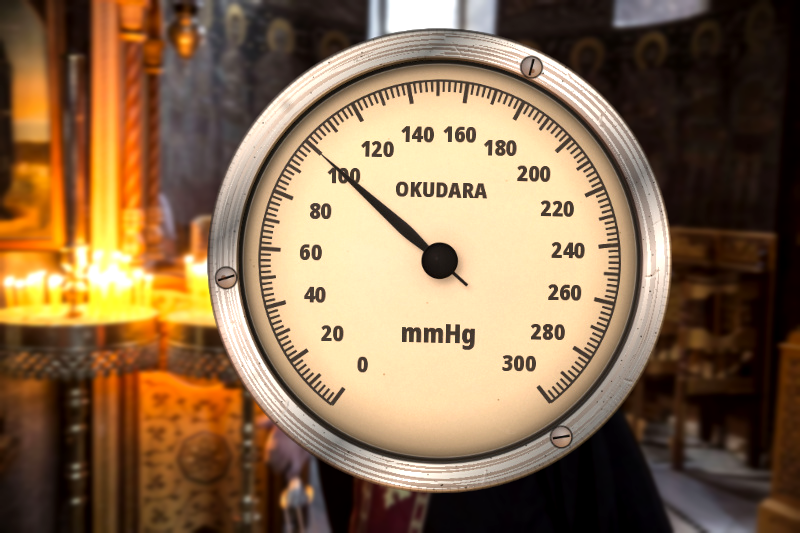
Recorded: value=100 unit=mmHg
